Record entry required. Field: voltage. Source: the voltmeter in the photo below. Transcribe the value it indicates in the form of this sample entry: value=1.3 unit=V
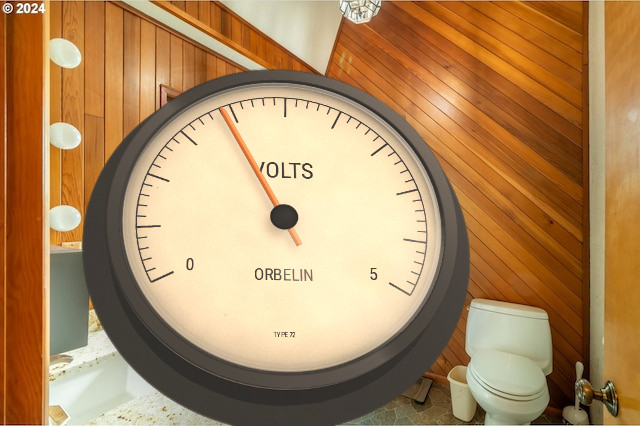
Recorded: value=1.9 unit=V
